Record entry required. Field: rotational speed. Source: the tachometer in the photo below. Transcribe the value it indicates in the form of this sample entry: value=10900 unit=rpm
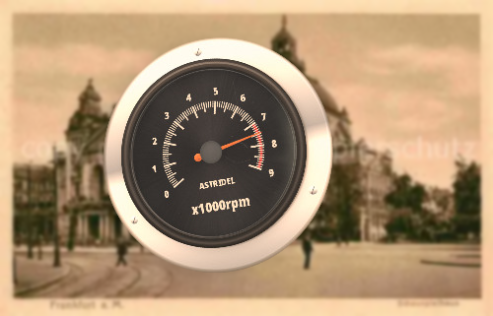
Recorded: value=7500 unit=rpm
